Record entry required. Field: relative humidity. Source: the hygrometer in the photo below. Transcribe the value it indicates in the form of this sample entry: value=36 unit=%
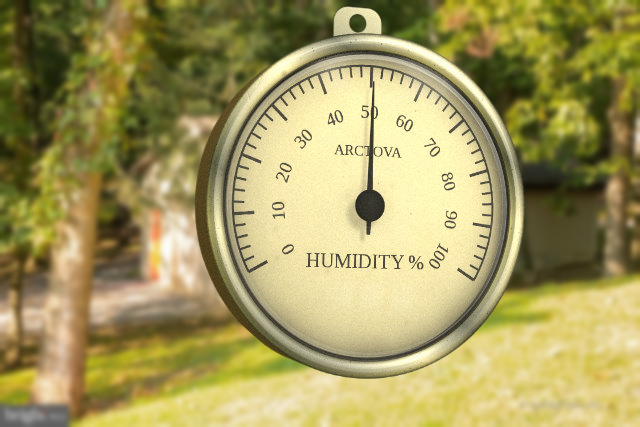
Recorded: value=50 unit=%
